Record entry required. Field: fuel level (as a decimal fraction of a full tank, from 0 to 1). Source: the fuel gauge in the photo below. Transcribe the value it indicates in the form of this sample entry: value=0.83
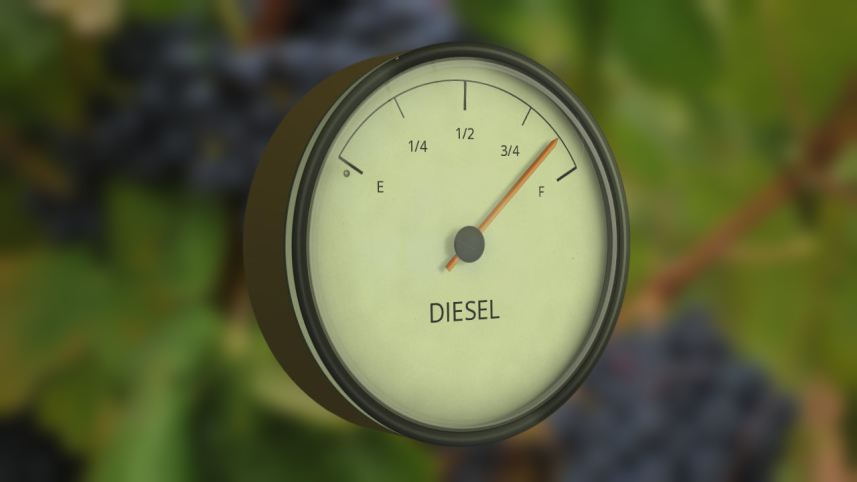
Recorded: value=0.875
